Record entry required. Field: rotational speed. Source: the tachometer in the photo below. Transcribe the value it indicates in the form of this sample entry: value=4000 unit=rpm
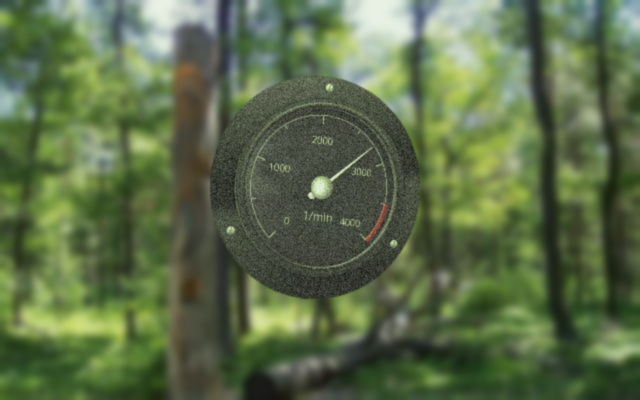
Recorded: value=2750 unit=rpm
